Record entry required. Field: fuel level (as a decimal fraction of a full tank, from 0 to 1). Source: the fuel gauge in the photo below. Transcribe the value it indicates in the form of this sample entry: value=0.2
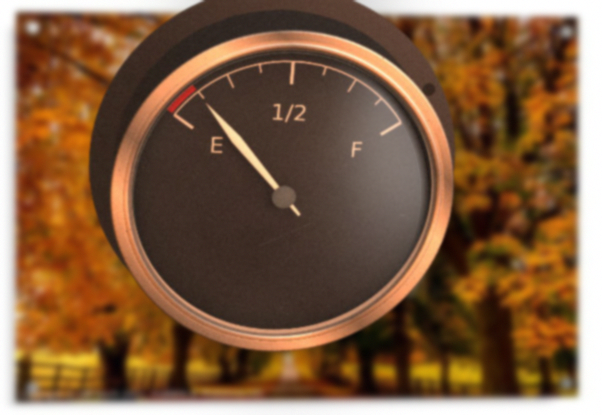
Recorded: value=0.125
